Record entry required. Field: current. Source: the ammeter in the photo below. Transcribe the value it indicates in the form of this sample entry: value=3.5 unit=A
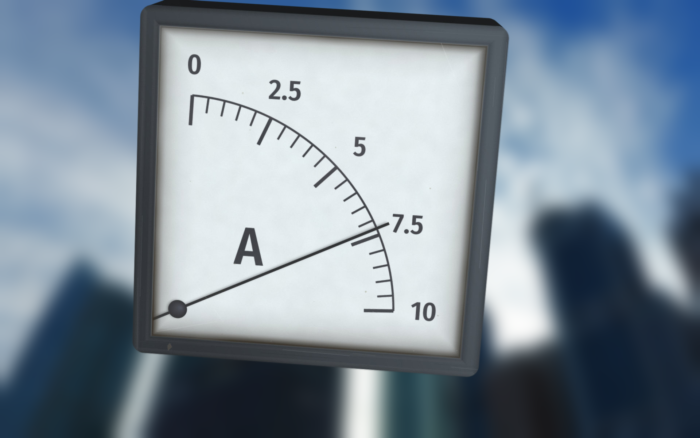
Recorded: value=7.25 unit=A
